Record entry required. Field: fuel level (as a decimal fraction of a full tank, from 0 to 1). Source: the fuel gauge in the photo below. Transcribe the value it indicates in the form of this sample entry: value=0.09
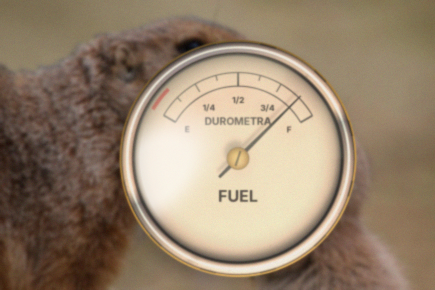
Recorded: value=0.875
